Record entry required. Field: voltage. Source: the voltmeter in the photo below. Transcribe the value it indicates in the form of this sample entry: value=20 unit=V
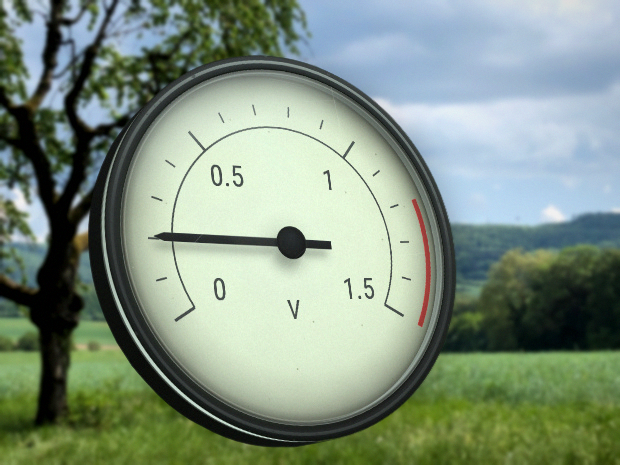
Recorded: value=0.2 unit=V
